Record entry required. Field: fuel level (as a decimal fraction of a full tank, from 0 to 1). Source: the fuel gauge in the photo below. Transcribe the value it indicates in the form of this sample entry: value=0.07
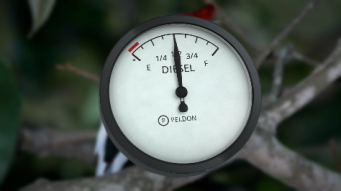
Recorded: value=0.5
